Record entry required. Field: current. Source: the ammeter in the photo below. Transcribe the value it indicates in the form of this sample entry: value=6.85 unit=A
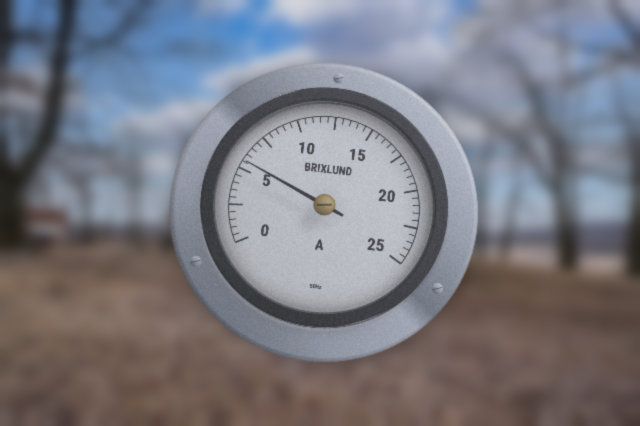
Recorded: value=5.5 unit=A
